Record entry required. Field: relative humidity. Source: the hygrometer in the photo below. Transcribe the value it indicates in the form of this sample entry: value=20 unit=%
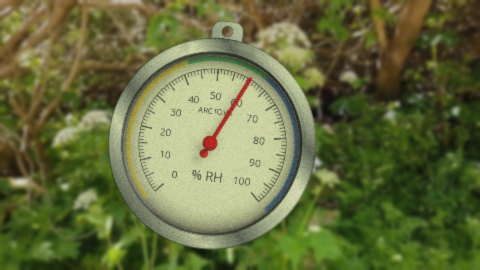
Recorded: value=60 unit=%
